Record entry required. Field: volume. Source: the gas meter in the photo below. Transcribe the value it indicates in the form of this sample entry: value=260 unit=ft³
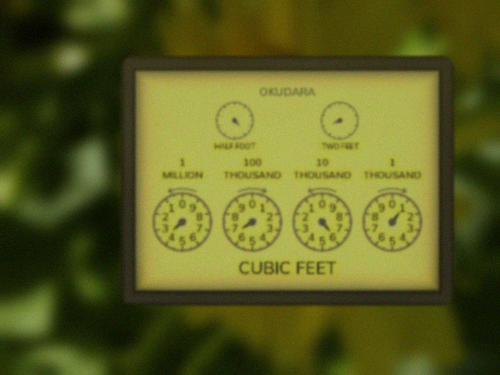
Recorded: value=366100 unit=ft³
